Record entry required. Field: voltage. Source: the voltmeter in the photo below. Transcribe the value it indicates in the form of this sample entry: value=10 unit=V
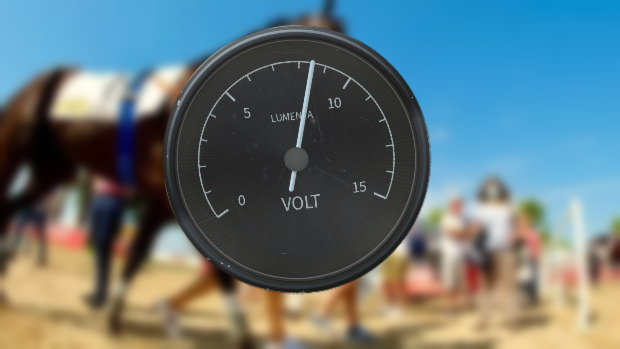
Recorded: value=8.5 unit=V
